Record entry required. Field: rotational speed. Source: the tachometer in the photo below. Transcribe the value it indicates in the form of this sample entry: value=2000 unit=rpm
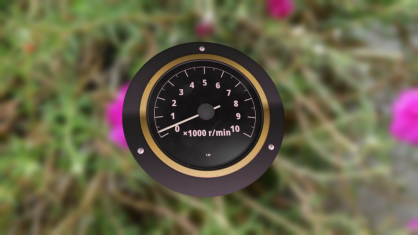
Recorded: value=250 unit=rpm
